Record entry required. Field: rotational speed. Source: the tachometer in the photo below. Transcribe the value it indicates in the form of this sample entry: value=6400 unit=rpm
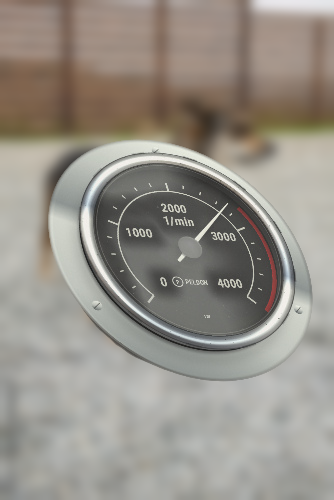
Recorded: value=2700 unit=rpm
